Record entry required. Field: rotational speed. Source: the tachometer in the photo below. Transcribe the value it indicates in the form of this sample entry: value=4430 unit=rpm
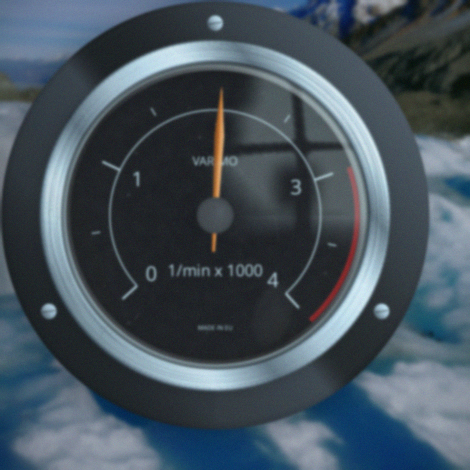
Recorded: value=2000 unit=rpm
